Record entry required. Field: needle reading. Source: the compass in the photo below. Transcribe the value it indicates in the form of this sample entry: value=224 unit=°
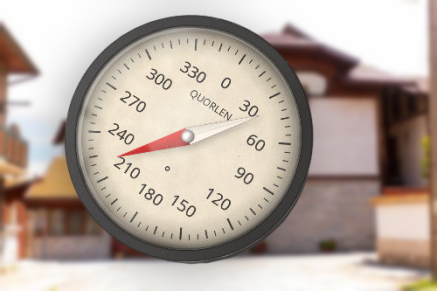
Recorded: value=220 unit=°
